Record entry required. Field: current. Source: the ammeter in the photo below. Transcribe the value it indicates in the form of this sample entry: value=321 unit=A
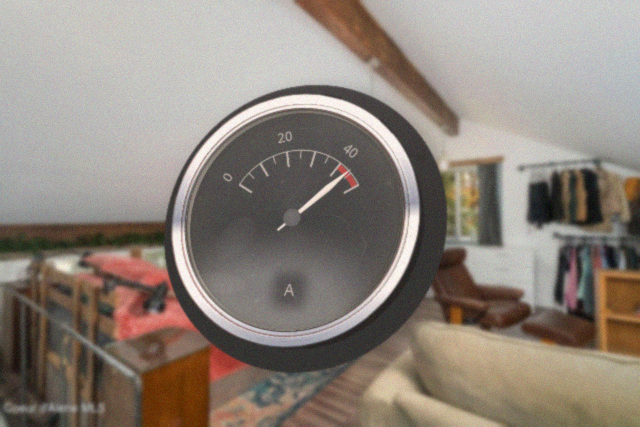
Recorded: value=45 unit=A
